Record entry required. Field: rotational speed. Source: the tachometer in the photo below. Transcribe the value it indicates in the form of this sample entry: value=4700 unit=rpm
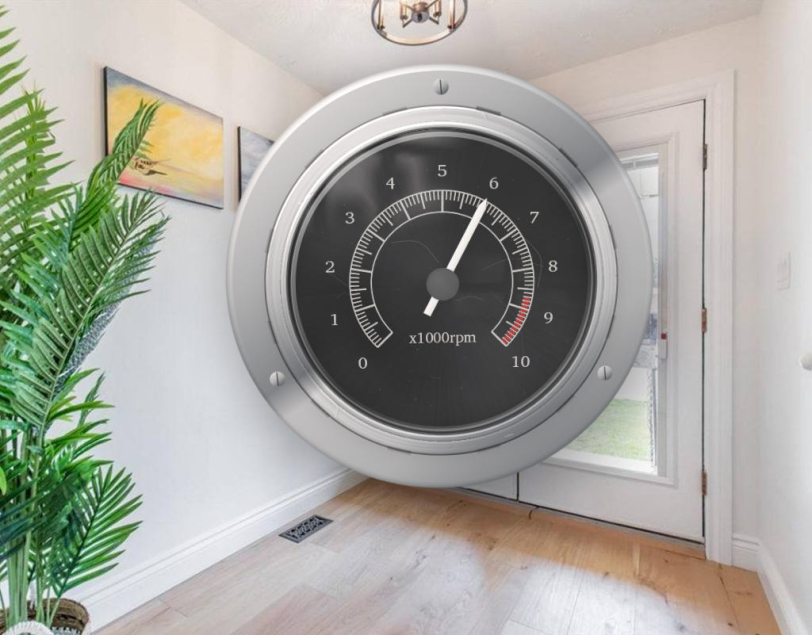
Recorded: value=6000 unit=rpm
